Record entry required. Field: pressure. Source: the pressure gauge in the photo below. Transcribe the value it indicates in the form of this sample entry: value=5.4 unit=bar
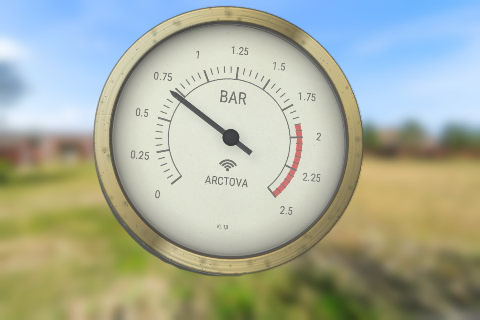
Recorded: value=0.7 unit=bar
